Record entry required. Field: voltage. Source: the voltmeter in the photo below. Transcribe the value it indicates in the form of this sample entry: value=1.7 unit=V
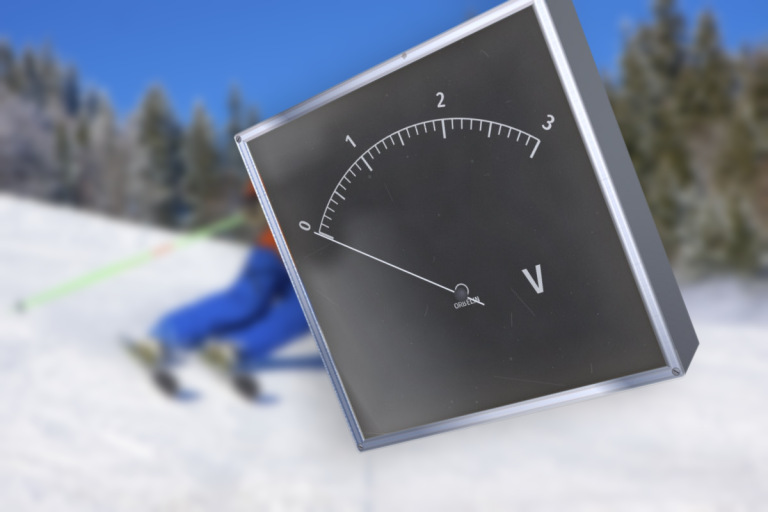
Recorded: value=0 unit=V
